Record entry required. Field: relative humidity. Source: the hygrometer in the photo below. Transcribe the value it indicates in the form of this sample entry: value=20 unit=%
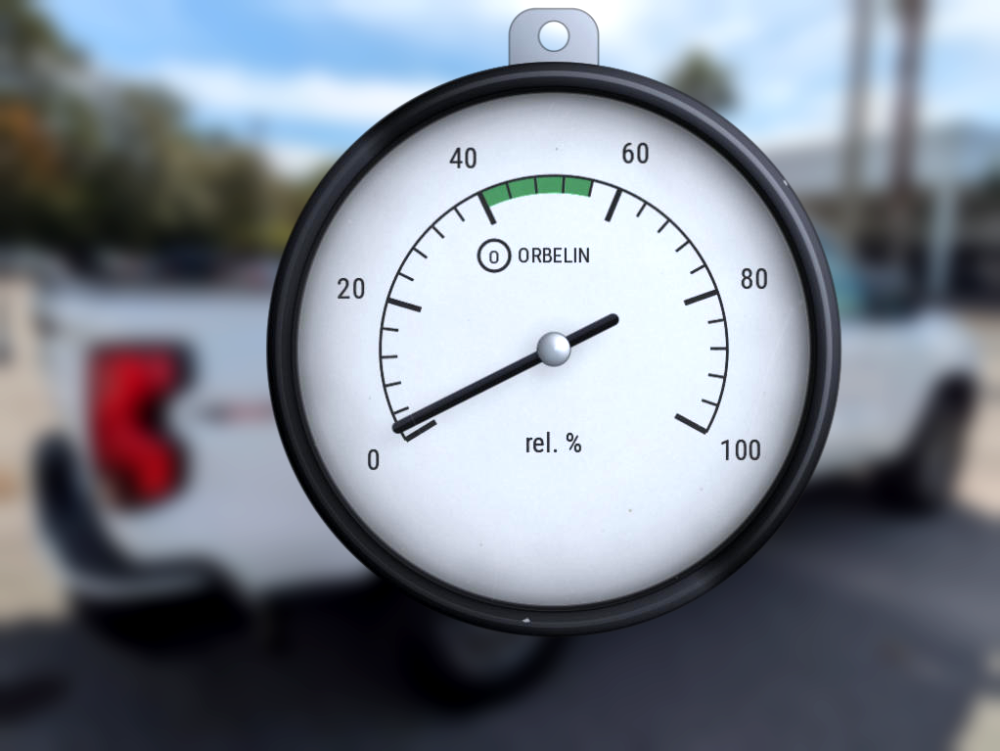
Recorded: value=2 unit=%
